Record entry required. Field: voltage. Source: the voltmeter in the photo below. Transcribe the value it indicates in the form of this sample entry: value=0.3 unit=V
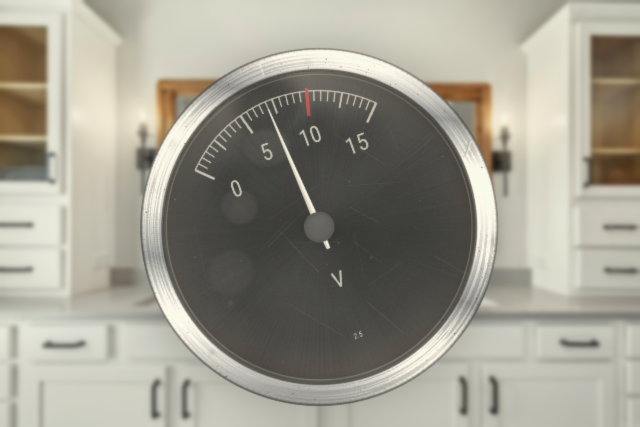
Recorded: value=7 unit=V
